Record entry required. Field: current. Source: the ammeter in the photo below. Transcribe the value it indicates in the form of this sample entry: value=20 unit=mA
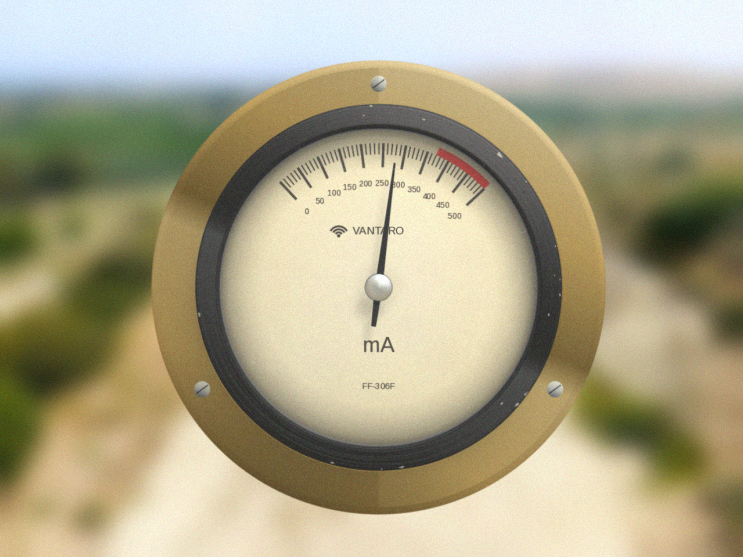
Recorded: value=280 unit=mA
